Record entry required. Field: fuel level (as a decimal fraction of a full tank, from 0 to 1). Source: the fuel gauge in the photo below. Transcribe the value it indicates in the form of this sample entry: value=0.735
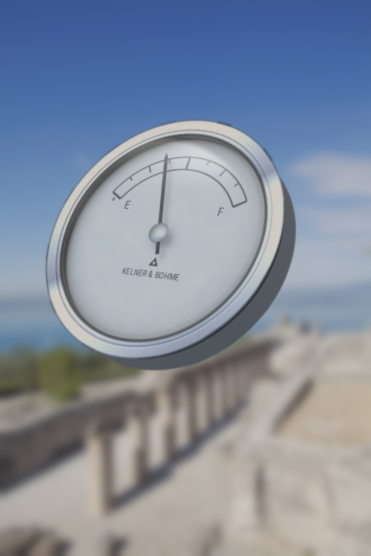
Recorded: value=0.375
